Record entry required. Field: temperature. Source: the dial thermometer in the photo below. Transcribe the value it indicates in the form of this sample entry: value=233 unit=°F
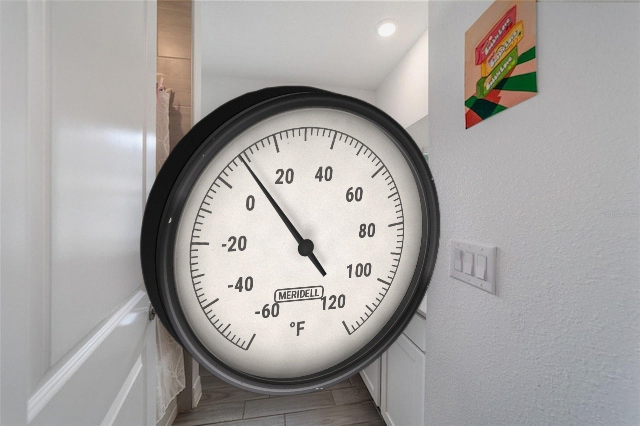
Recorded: value=8 unit=°F
